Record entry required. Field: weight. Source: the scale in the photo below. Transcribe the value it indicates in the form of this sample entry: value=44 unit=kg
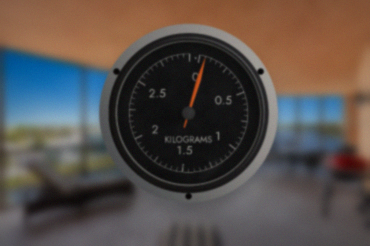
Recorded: value=0.05 unit=kg
